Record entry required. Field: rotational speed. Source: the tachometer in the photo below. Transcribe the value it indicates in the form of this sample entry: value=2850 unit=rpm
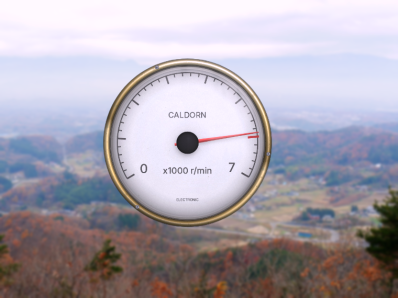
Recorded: value=5900 unit=rpm
